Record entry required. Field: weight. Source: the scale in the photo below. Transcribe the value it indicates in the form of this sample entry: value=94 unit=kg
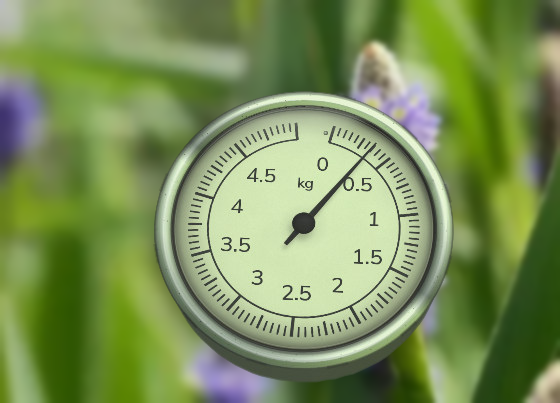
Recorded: value=0.35 unit=kg
